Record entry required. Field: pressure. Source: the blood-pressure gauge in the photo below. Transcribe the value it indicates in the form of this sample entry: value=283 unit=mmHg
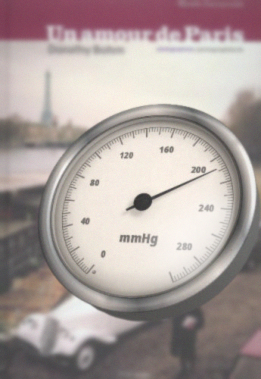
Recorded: value=210 unit=mmHg
